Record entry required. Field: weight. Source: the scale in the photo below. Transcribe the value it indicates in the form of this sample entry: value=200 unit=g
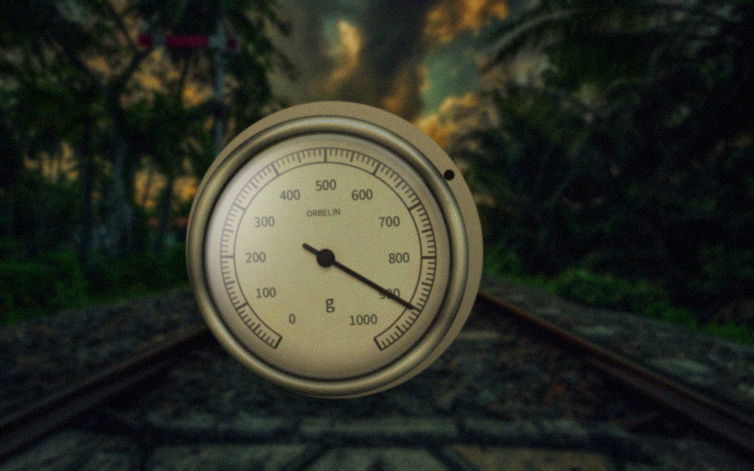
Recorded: value=900 unit=g
